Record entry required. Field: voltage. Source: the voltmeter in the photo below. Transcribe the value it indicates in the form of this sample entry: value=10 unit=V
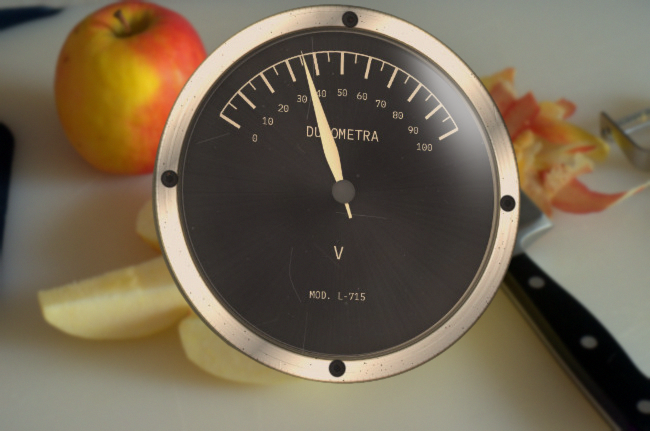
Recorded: value=35 unit=V
